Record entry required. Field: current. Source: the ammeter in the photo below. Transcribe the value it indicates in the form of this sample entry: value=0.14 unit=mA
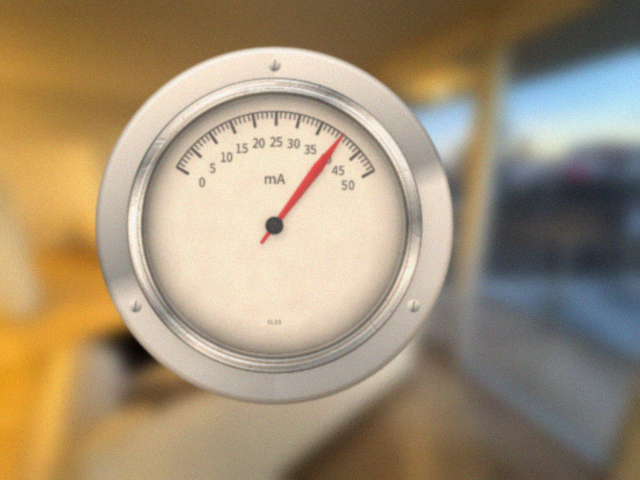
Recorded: value=40 unit=mA
